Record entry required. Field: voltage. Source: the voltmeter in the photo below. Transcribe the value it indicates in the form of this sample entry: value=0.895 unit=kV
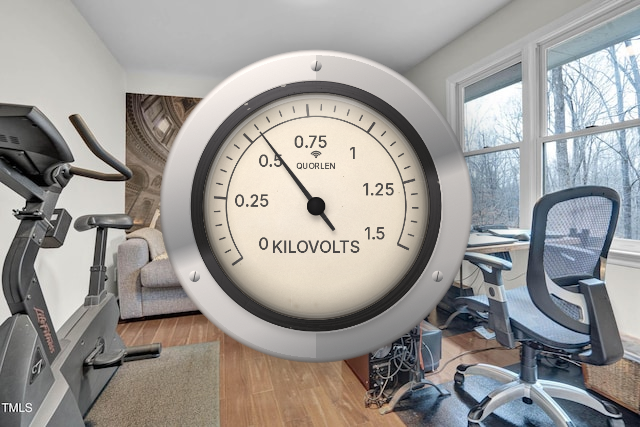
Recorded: value=0.55 unit=kV
